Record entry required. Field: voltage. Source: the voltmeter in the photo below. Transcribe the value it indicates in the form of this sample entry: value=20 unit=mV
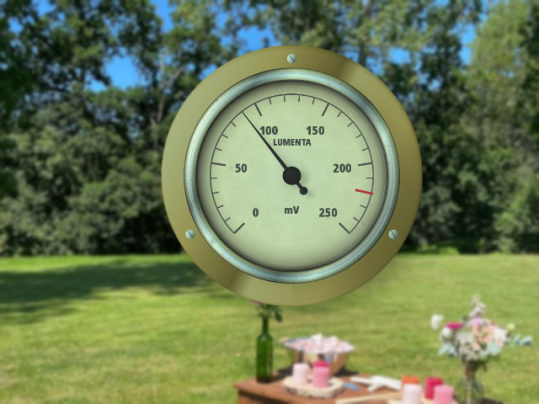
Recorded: value=90 unit=mV
